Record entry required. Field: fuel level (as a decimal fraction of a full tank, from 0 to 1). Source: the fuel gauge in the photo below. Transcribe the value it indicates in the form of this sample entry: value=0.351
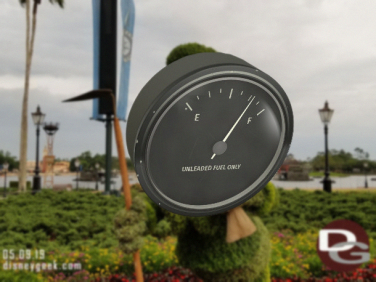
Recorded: value=0.75
